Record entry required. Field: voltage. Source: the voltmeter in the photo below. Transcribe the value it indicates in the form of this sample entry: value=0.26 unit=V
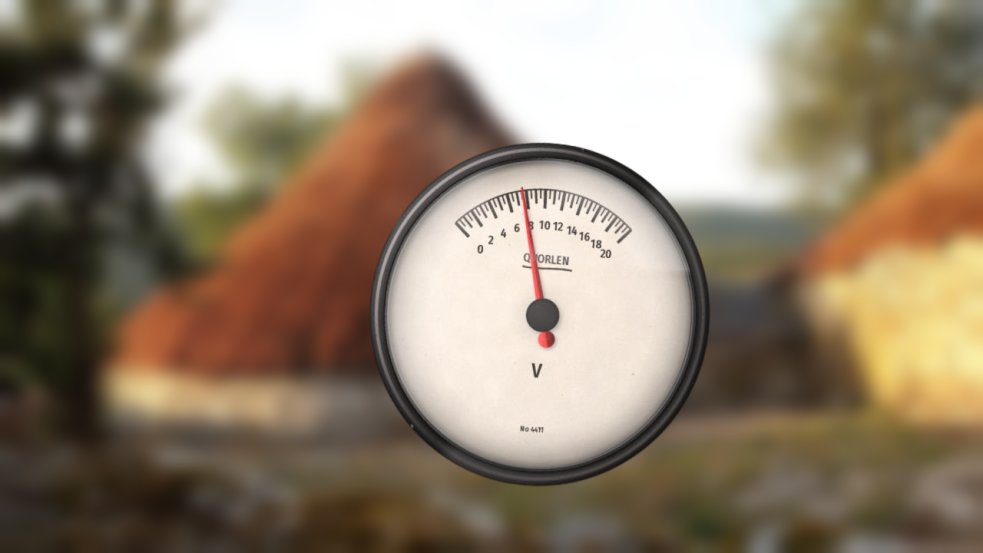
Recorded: value=7.5 unit=V
